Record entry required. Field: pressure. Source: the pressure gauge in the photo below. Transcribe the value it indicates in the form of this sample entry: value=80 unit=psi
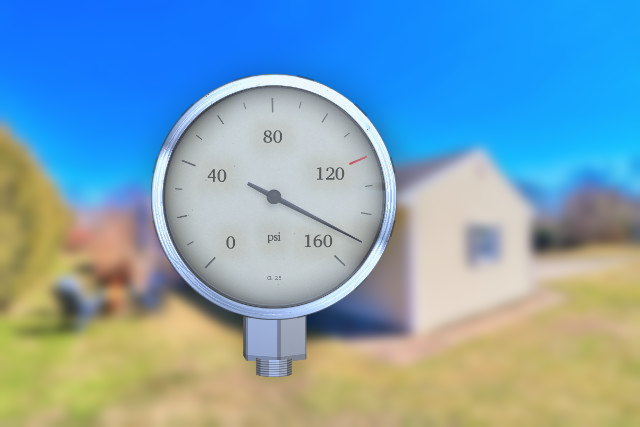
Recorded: value=150 unit=psi
